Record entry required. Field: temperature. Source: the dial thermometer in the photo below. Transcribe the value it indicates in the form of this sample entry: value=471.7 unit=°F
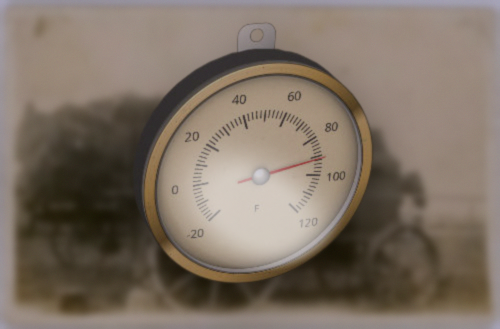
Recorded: value=90 unit=°F
